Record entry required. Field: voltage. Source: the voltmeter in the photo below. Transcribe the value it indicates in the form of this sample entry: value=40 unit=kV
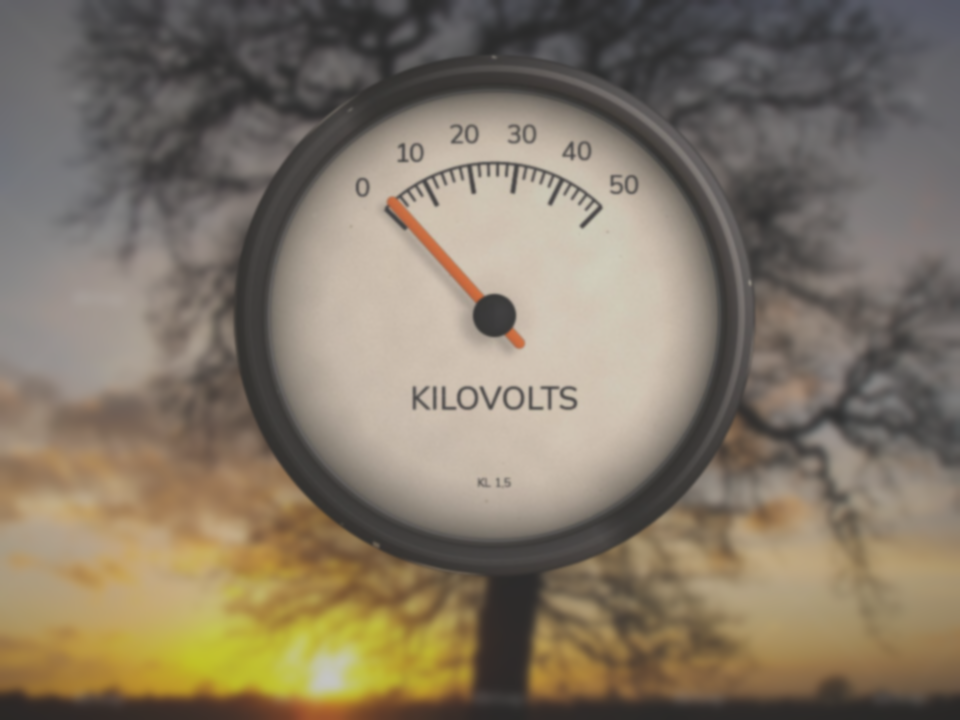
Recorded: value=2 unit=kV
